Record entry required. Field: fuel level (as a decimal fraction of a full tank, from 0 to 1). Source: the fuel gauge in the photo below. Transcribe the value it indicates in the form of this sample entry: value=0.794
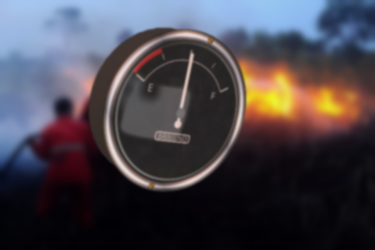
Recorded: value=0.5
